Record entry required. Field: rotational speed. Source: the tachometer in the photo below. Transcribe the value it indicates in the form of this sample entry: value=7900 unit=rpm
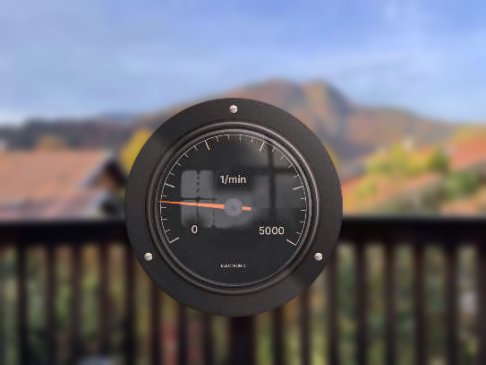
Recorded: value=700 unit=rpm
